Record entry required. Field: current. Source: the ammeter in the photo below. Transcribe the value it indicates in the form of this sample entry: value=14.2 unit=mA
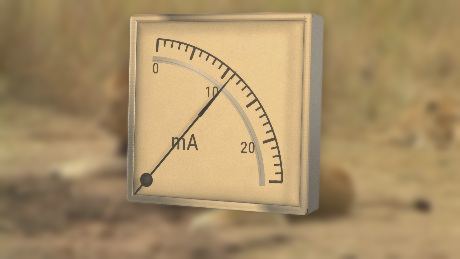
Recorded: value=11 unit=mA
